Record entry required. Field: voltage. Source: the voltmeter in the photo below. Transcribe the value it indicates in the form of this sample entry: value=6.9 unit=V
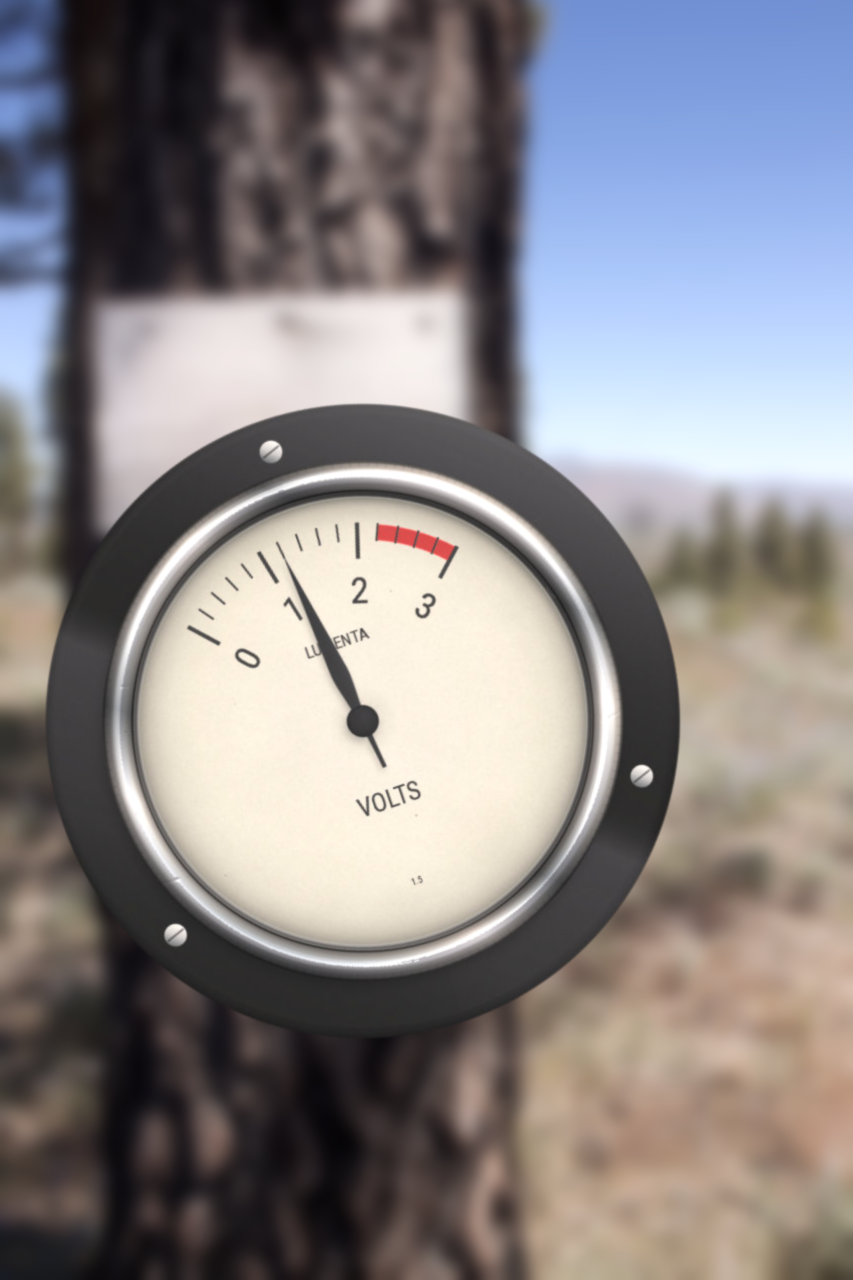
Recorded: value=1.2 unit=V
